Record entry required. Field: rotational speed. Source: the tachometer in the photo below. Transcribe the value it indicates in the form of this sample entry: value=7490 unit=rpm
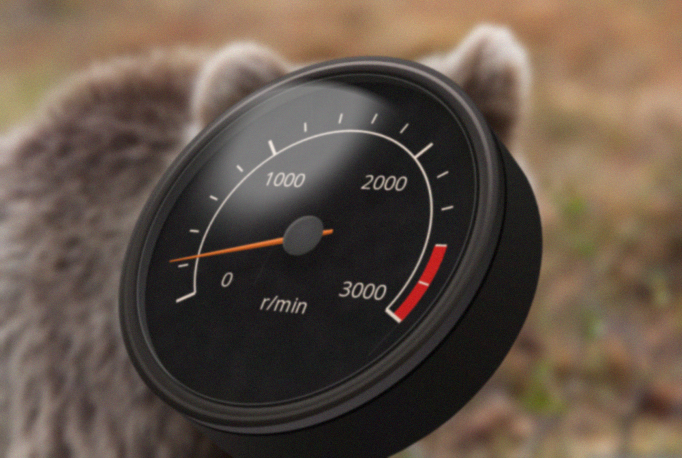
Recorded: value=200 unit=rpm
